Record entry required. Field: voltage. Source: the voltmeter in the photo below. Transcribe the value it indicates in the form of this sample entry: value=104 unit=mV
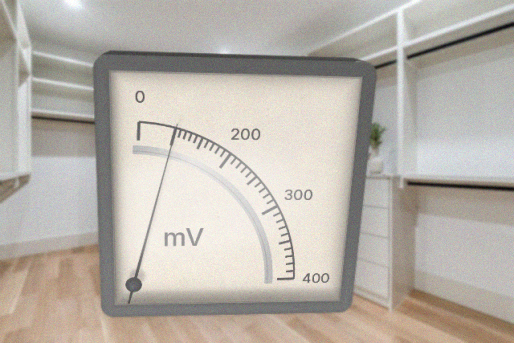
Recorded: value=100 unit=mV
